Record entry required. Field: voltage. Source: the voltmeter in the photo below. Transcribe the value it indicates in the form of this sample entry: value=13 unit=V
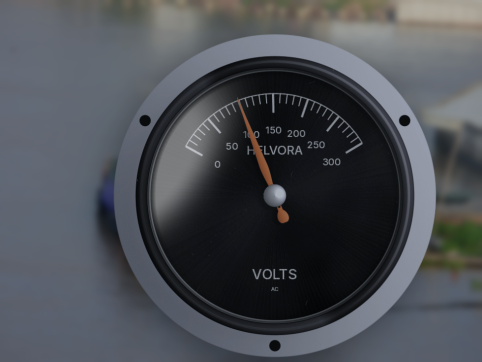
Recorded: value=100 unit=V
